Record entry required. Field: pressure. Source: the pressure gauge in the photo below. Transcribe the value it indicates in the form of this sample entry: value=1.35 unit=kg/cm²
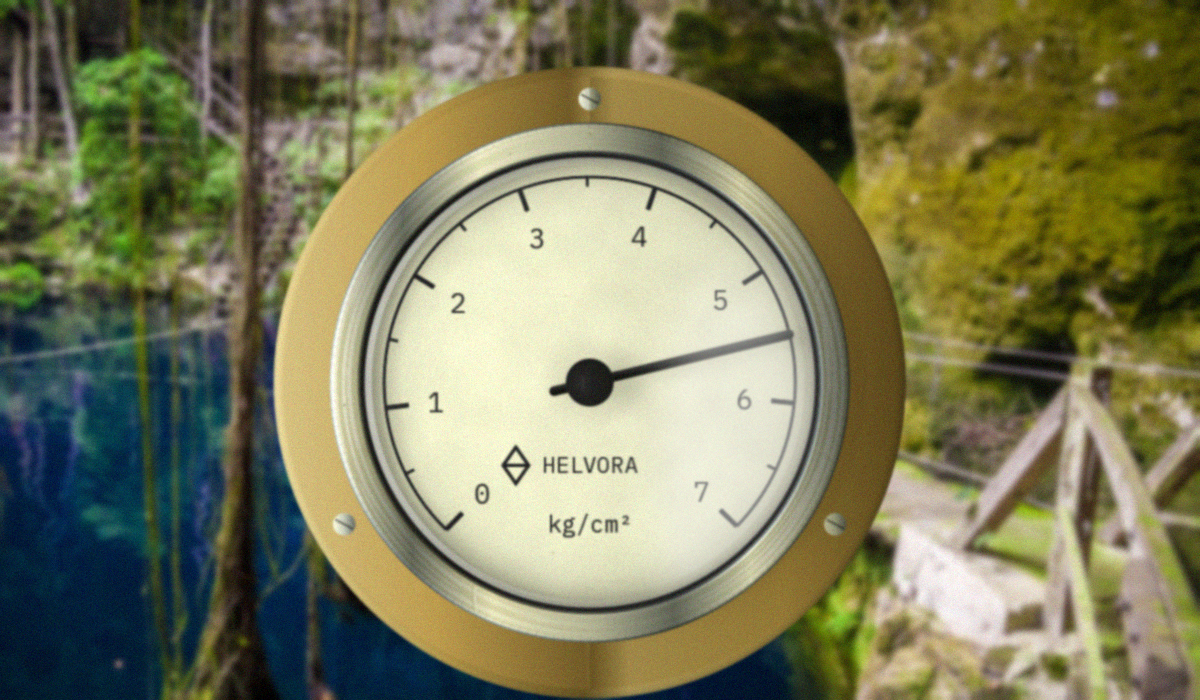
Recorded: value=5.5 unit=kg/cm²
